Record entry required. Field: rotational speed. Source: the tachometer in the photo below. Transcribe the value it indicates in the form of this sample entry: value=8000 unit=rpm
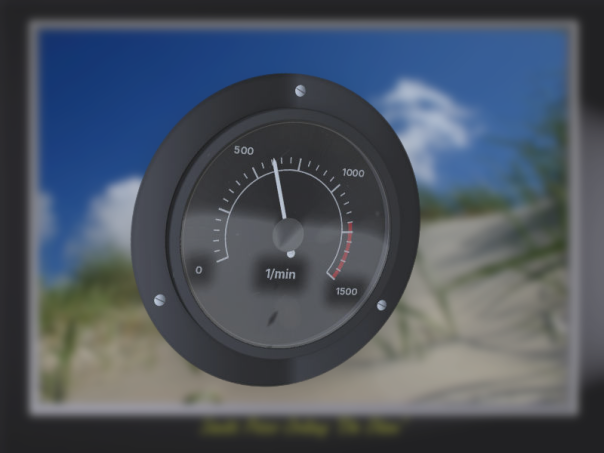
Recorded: value=600 unit=rpm
